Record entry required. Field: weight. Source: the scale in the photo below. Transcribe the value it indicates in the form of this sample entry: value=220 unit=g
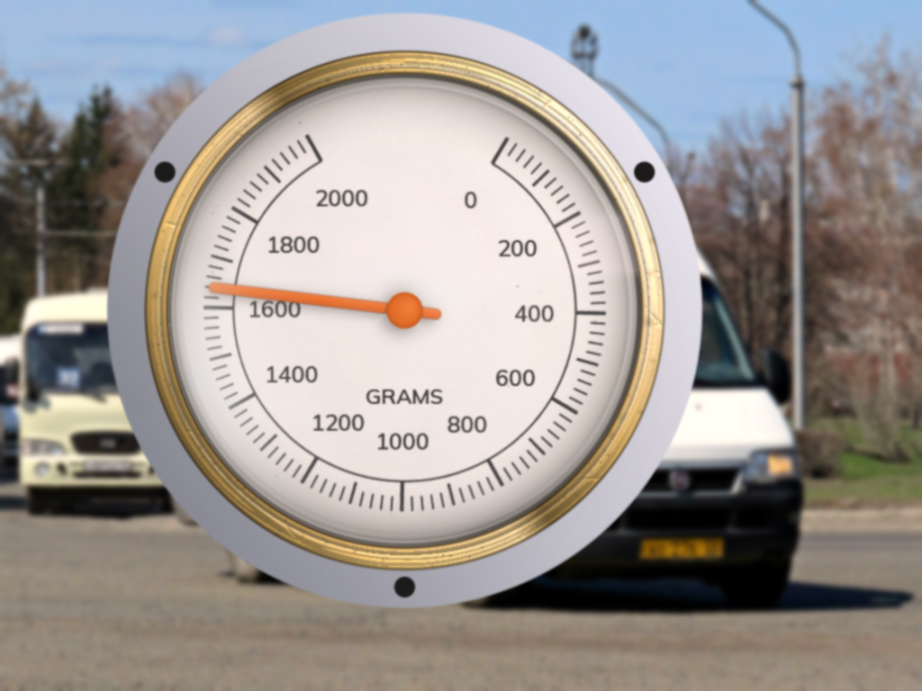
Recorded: value=1640 unit=g
